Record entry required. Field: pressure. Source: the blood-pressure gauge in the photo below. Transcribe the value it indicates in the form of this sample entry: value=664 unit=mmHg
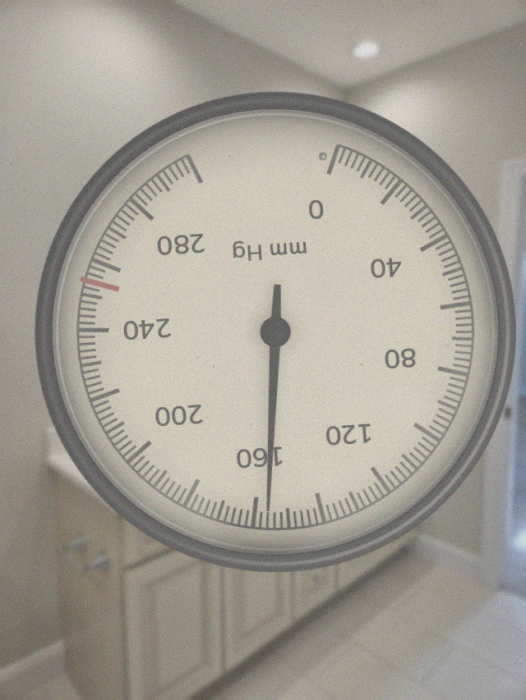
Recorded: value=156 unit=mmHg
